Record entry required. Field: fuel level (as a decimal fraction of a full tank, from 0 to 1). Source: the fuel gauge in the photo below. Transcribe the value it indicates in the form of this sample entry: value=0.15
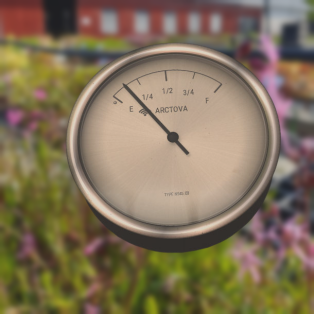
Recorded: value=0.125
